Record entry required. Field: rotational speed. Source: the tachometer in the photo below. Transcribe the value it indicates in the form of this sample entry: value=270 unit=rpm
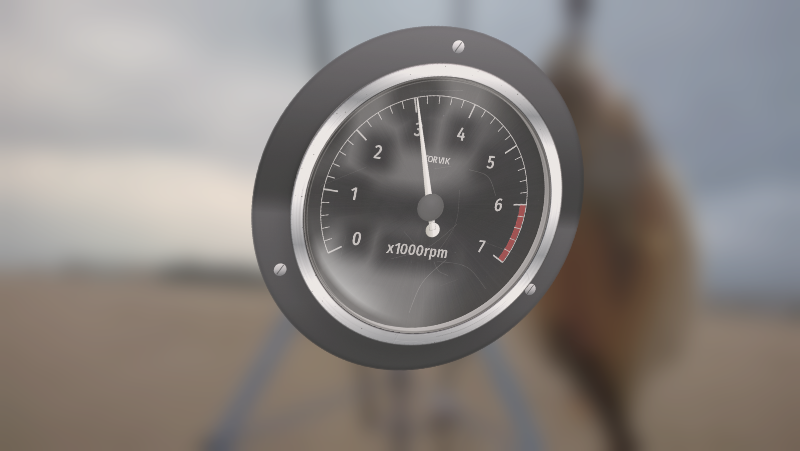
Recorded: value=3000 unit=rpm
